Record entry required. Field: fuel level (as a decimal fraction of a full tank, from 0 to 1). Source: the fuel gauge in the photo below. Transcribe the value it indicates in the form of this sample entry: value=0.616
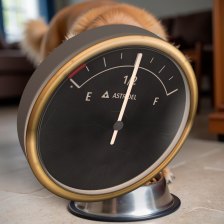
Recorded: value=0.5
